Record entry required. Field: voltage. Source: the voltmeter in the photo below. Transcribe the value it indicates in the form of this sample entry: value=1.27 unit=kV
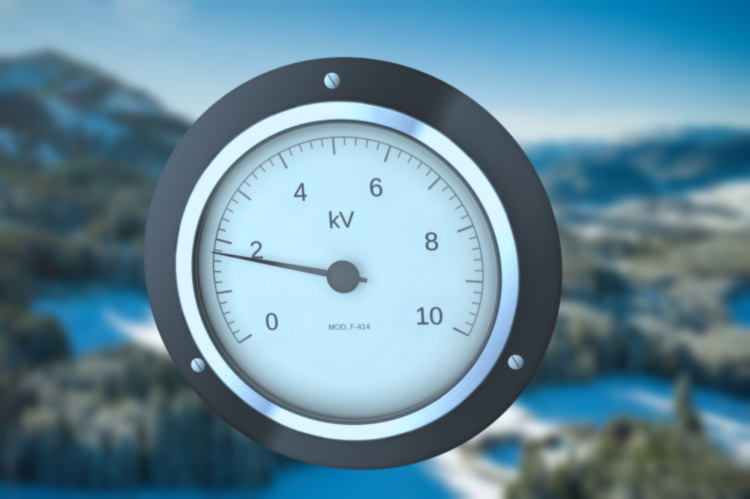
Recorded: value=1.8 unit=kV
